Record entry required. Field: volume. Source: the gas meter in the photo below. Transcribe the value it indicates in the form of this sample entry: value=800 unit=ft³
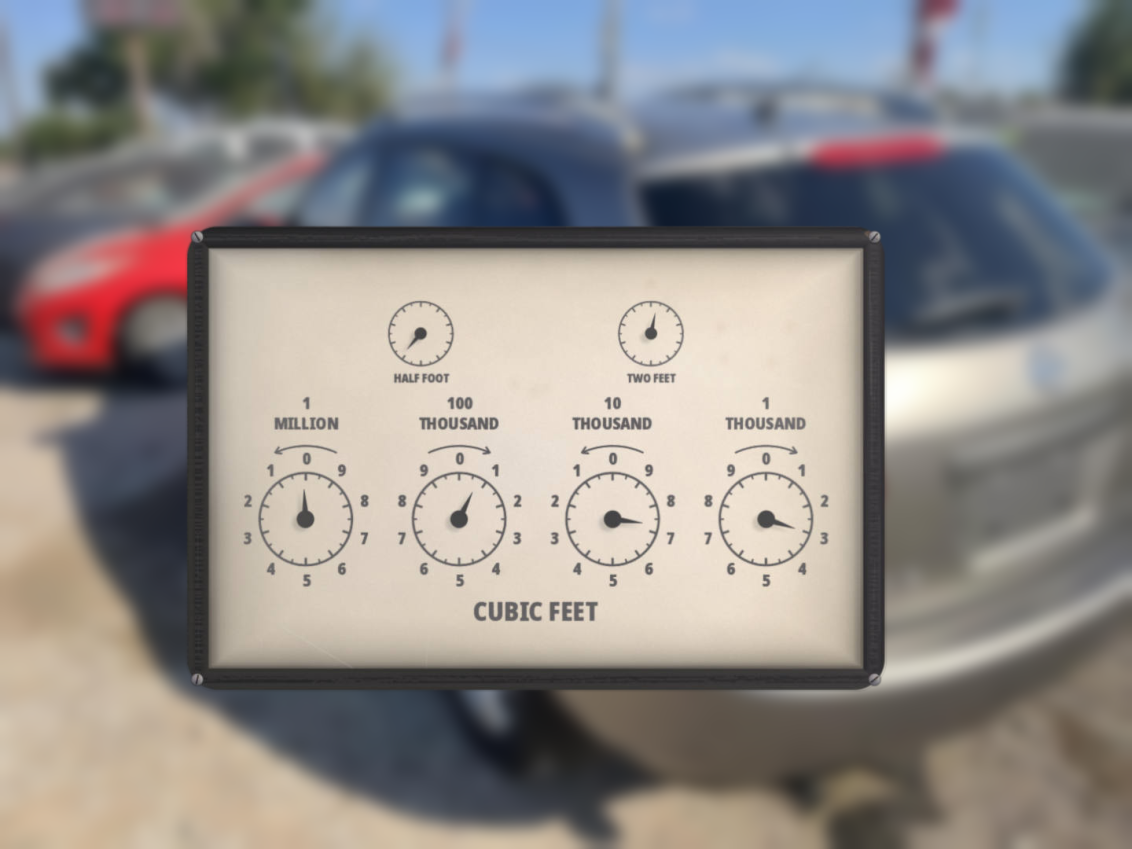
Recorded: value=7300 unit=ft³
